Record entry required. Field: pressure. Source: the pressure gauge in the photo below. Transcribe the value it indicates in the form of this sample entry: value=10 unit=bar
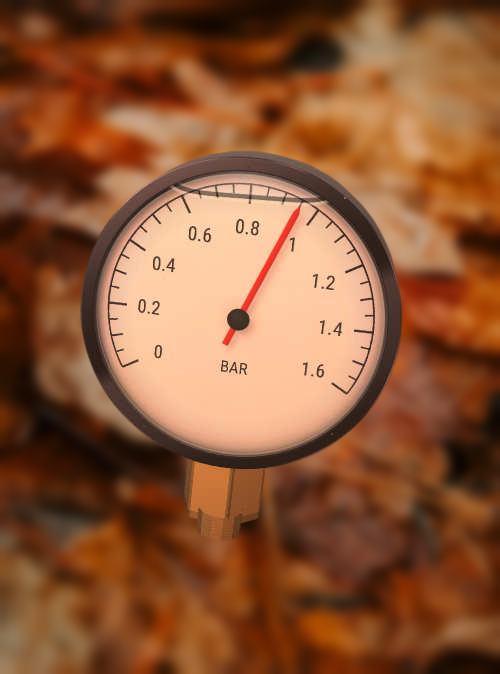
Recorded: value=0.95 unit=bar
